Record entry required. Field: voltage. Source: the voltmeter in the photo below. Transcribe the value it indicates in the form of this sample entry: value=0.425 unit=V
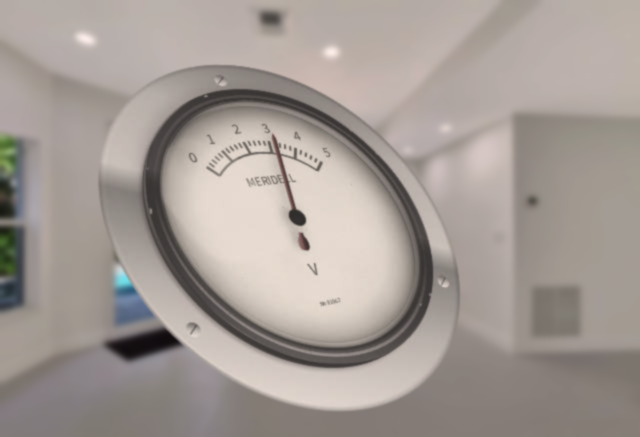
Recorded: value=3 unit=V
